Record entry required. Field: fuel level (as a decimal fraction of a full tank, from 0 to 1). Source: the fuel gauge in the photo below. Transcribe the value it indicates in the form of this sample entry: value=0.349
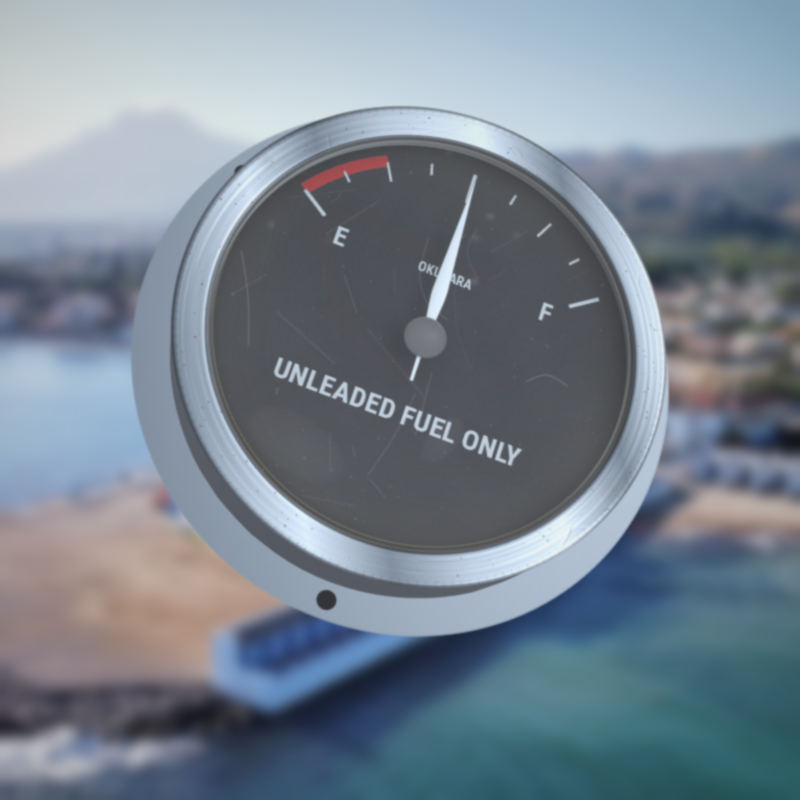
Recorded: value=0.5
